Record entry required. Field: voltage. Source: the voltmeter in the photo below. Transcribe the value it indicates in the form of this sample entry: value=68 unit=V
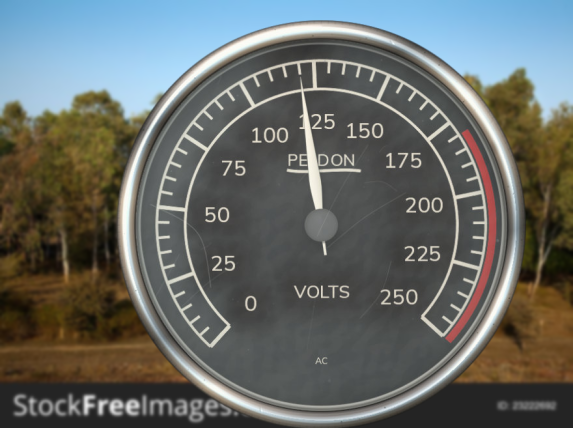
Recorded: value=120 unit=V
